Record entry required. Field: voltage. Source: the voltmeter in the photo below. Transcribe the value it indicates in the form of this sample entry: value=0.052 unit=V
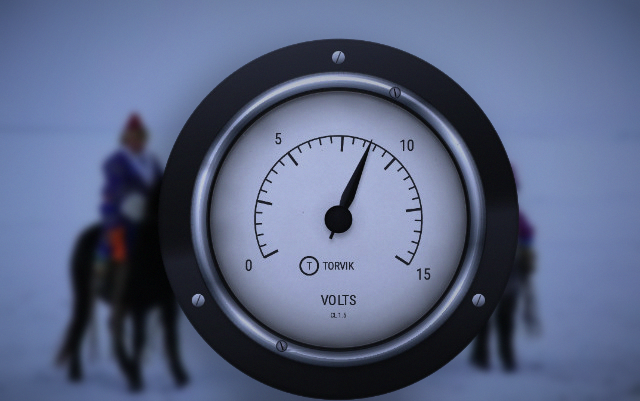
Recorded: value=8.75 unit=V
